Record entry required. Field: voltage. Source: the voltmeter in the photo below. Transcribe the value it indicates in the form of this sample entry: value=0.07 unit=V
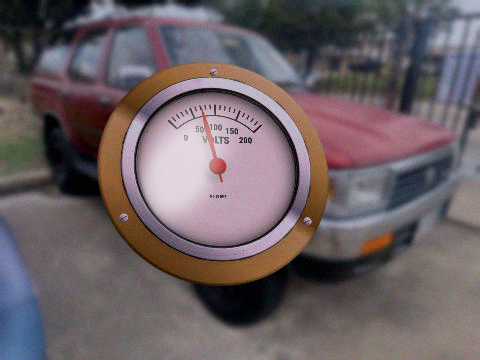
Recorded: value=70 unit=V
